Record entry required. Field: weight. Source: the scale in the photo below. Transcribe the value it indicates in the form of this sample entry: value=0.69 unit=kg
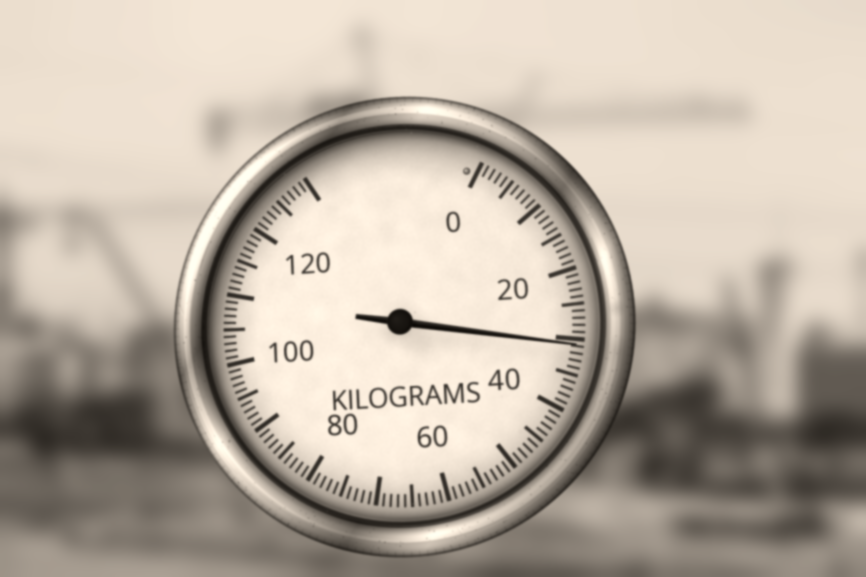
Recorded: value=31 unit=kg
